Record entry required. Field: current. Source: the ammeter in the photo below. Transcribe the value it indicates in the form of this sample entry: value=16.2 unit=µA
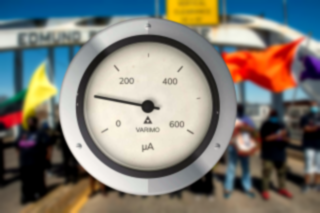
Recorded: value=100 unit=µA
